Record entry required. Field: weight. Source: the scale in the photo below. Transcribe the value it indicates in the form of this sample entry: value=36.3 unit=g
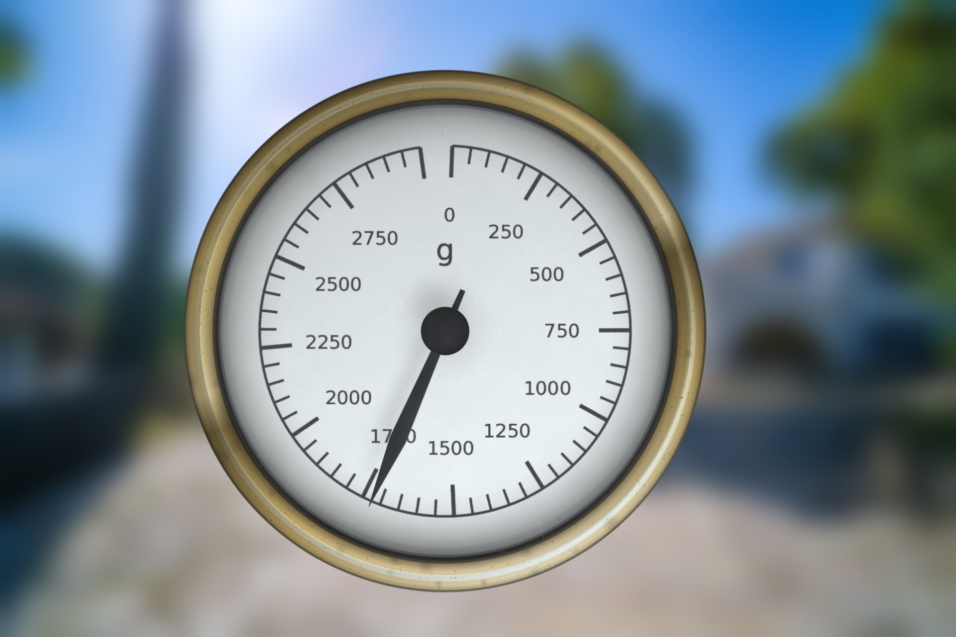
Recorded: value=1725 unit=g
